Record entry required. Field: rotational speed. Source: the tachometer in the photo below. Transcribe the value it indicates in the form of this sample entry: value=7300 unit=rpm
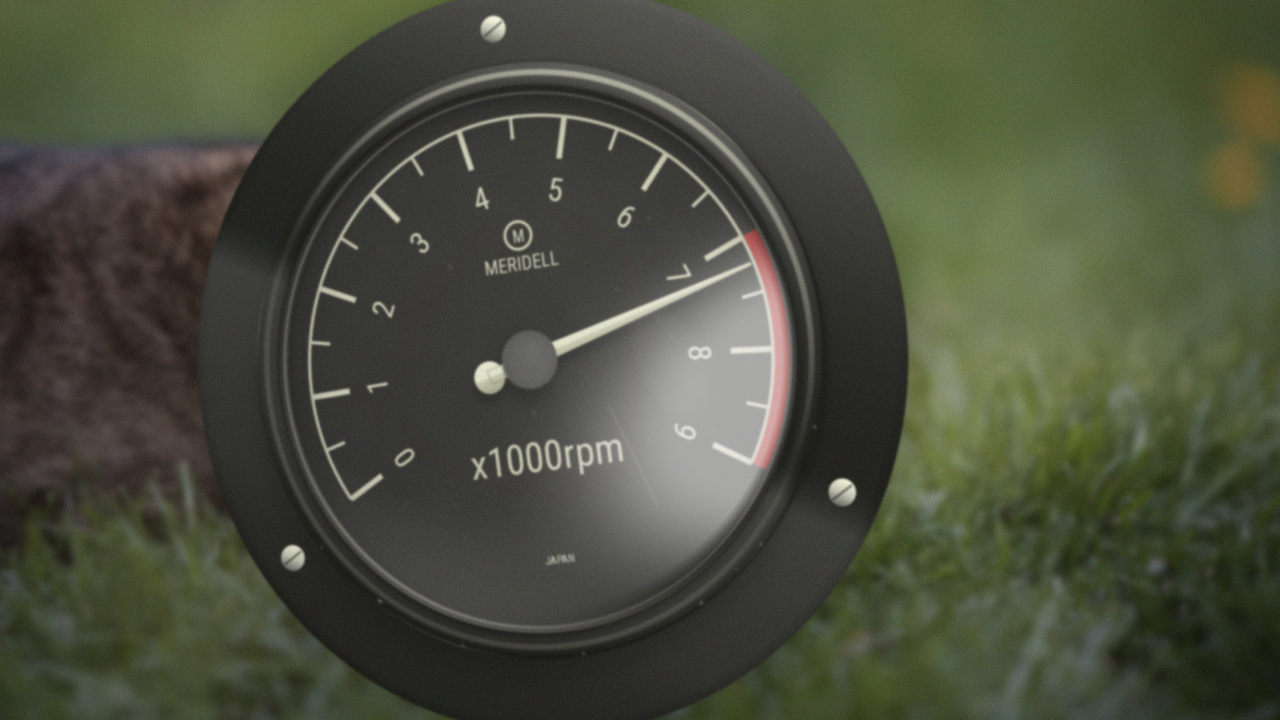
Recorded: value=7250 unit=rpm
